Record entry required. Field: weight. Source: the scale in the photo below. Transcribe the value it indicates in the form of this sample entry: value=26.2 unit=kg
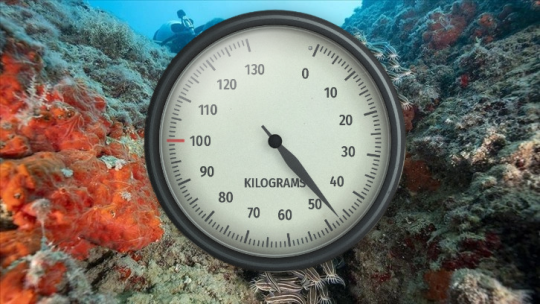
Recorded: value=47 unit=kg
